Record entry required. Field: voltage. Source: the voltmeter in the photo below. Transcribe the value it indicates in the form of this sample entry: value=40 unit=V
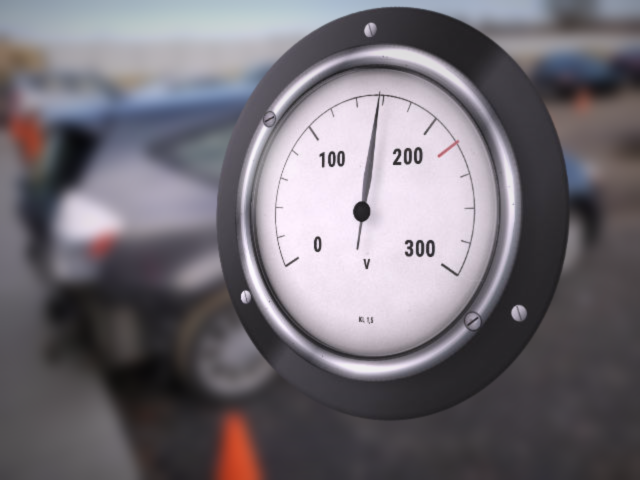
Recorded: value=160 unit=V
